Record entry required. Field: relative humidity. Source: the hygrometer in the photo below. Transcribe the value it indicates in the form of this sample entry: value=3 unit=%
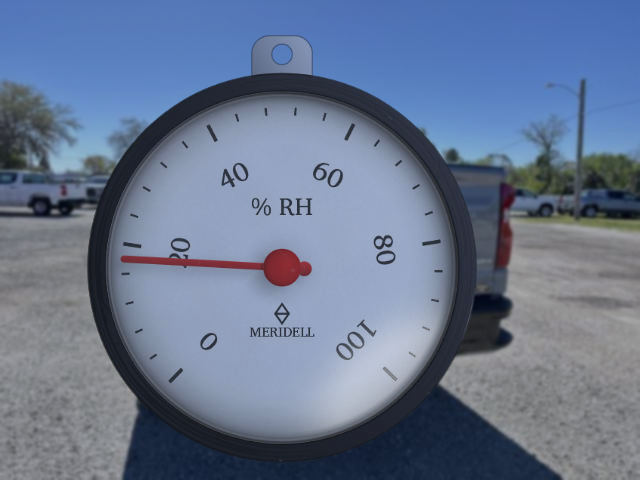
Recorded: value=18 unit=%
